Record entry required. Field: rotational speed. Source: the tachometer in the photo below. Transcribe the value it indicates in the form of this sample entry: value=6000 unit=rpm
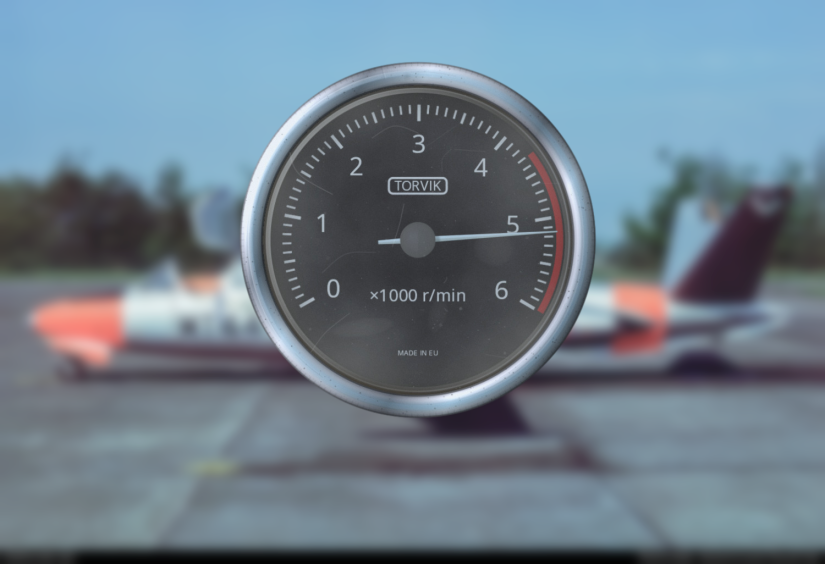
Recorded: value=5150 unit=rpm
